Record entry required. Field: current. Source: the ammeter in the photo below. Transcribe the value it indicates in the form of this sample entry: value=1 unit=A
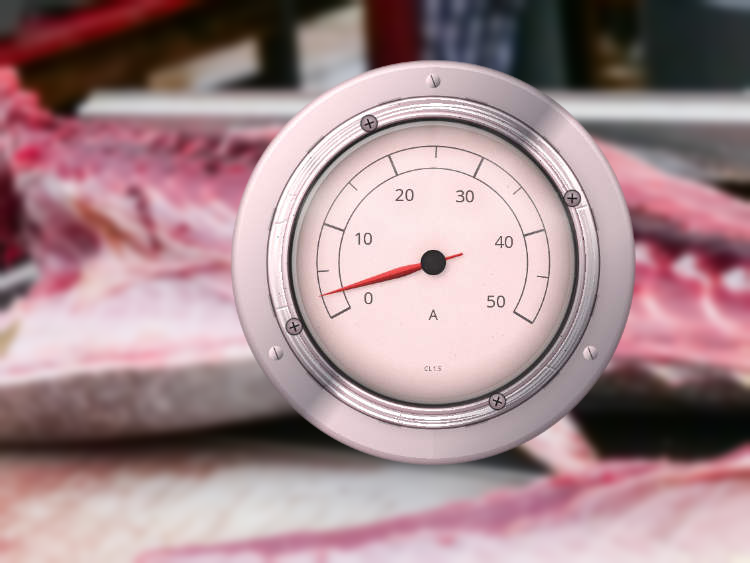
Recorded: value=2.5 unit=A
